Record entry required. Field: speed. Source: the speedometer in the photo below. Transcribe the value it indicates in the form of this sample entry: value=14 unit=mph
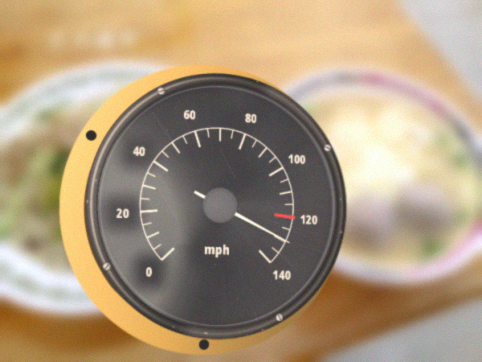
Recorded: value=130 unit=mph
